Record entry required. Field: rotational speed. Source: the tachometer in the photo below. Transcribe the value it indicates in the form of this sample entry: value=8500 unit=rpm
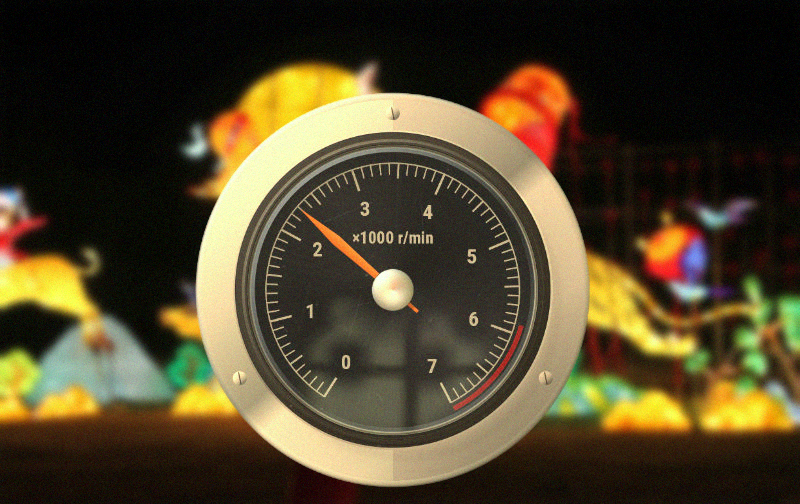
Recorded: value=2300 unit=rpm
